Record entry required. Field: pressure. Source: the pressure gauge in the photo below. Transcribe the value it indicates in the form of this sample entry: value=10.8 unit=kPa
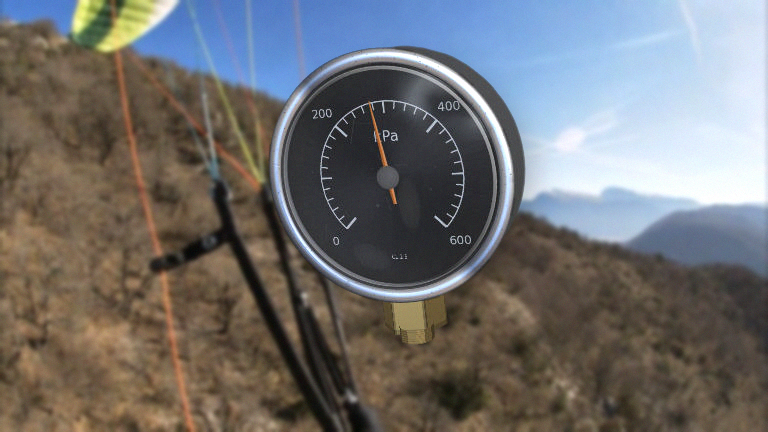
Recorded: value=280 unit=kPa
